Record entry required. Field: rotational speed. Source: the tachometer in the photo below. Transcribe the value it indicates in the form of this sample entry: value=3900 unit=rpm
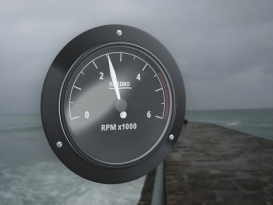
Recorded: value=2500 unit=rpm
